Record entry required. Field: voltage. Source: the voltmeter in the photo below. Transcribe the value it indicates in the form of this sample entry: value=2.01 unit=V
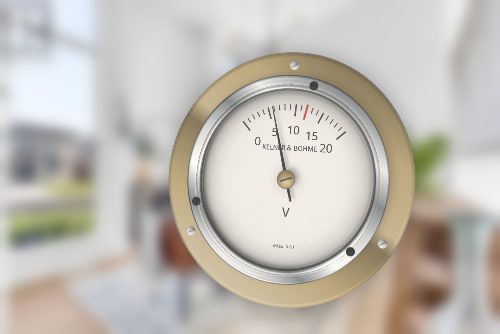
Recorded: value=6 unit=V
